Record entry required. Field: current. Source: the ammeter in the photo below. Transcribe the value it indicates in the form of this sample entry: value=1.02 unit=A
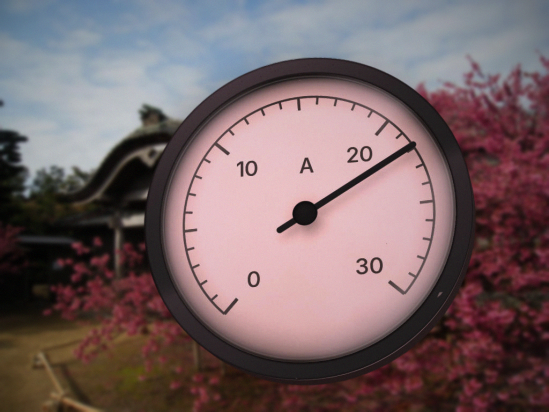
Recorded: value=22 unit=A
